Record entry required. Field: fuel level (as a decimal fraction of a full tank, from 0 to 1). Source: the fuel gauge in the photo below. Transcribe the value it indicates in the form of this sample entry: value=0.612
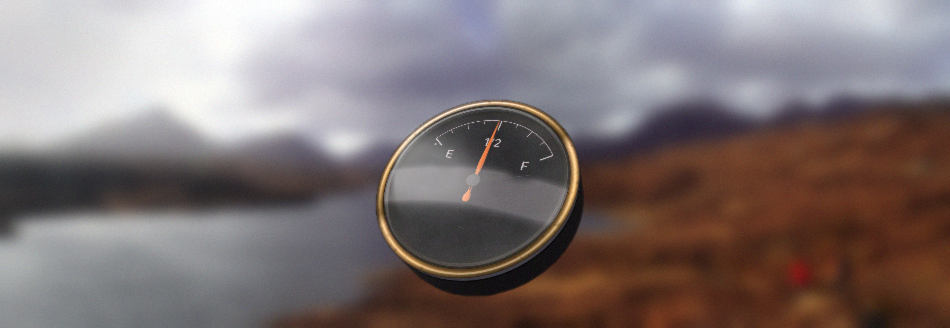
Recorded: value=0.5
